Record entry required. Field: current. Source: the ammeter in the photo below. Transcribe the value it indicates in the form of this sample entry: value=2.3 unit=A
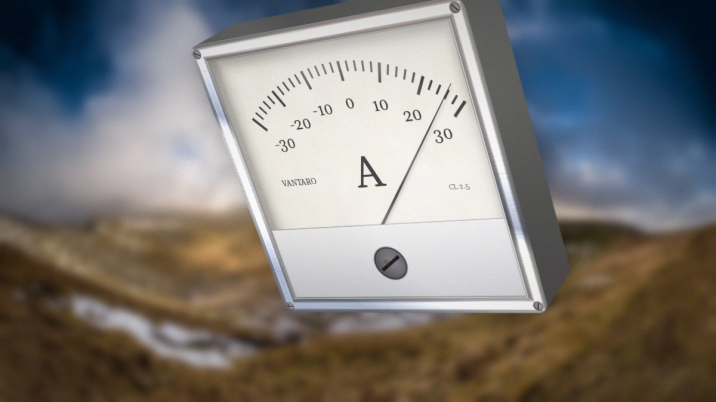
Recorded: value=26 unit=A
